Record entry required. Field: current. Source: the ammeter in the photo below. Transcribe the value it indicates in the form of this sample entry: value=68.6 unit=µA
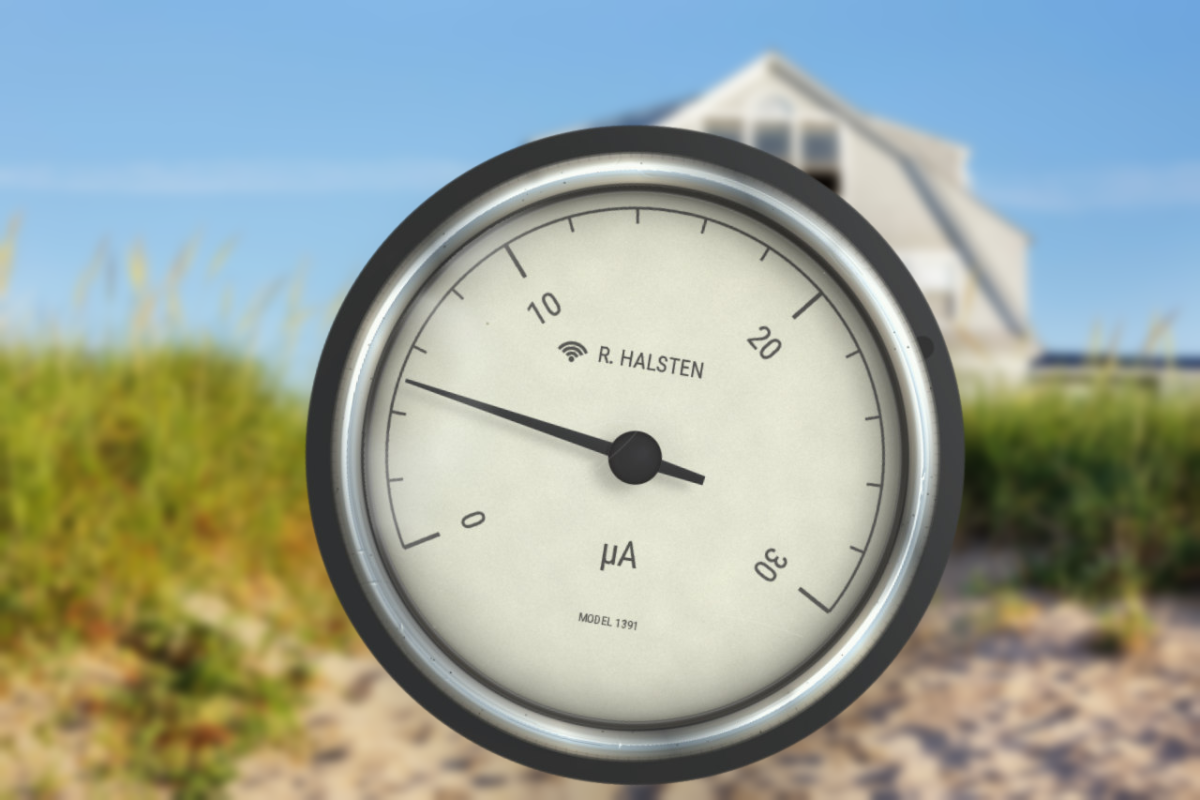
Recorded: value=5 unit=µA
